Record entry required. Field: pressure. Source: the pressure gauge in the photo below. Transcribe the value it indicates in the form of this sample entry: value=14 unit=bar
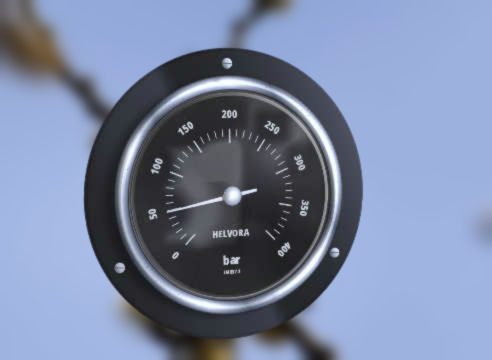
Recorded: value=50 unit=bar
